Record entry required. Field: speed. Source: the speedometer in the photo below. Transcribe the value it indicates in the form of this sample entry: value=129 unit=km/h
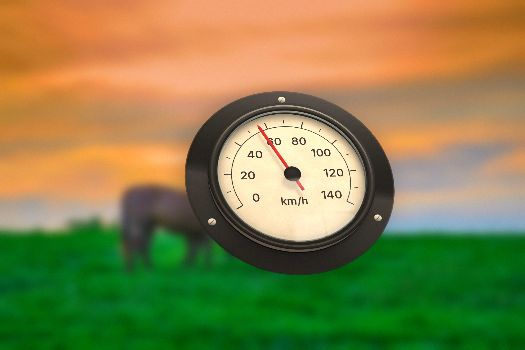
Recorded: value=55 unit=km/h
